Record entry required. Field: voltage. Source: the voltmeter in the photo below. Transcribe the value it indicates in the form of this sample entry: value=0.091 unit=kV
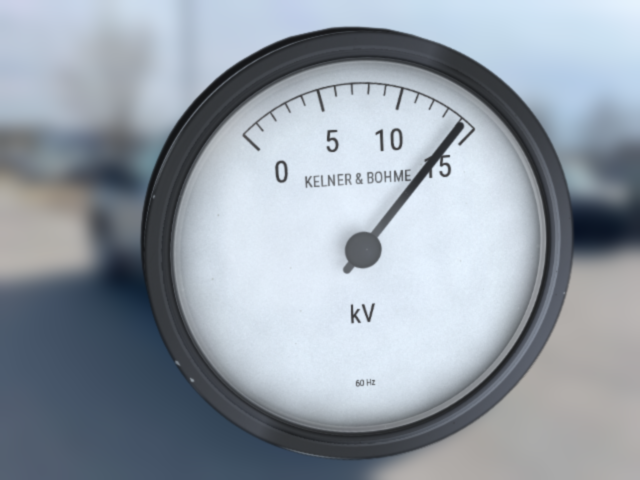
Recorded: value=14 unit=kV
